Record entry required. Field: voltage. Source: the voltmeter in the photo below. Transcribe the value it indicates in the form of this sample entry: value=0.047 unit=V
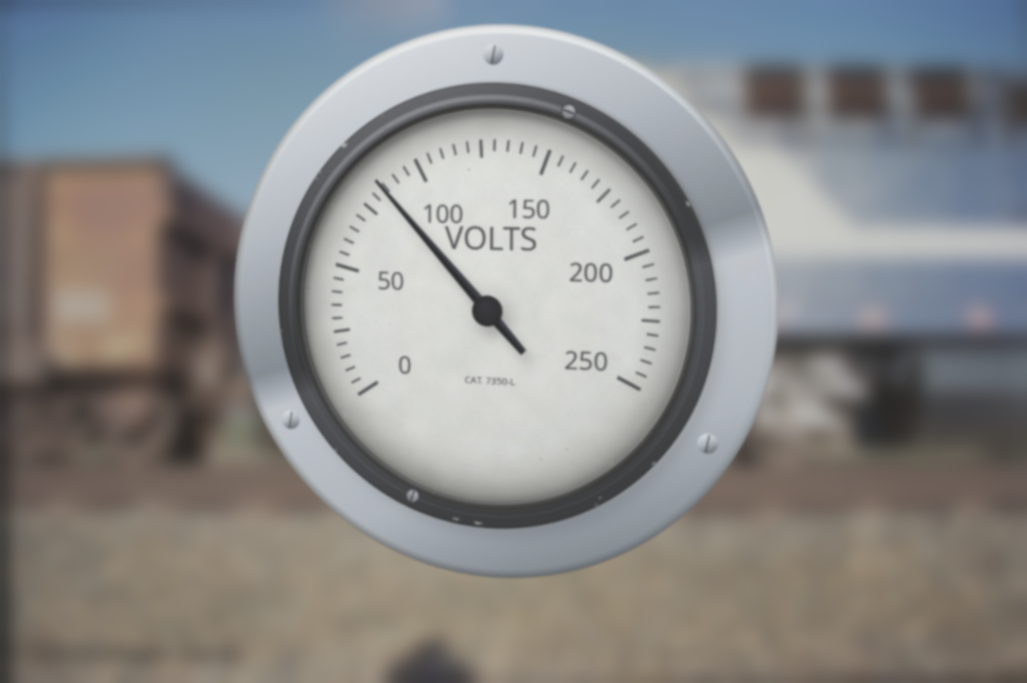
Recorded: value=85 unit=V
